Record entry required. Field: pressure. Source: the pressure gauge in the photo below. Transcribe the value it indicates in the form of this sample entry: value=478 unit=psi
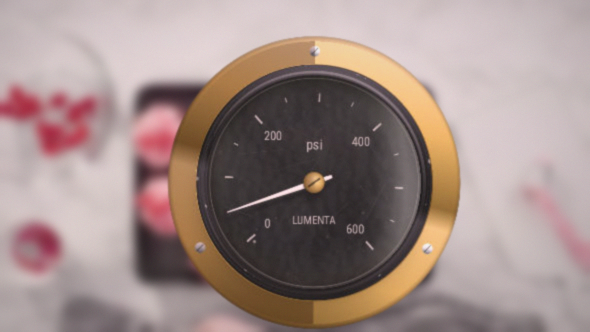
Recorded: value=50 unit=psi
